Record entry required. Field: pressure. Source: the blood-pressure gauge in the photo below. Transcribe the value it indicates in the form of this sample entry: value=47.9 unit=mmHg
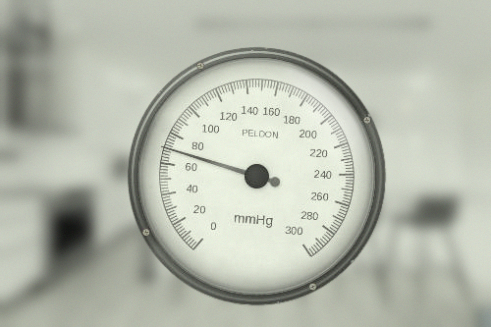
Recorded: value=70 unit=mmHg
